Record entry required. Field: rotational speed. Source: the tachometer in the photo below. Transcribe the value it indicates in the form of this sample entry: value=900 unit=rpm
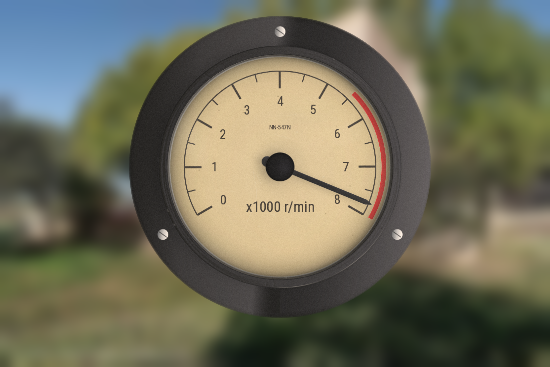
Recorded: value=7750 unit=rpm
